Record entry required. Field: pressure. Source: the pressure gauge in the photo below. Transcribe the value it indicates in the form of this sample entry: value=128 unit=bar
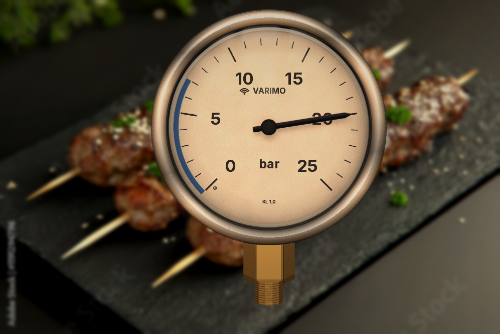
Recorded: value=20 unit=bar
